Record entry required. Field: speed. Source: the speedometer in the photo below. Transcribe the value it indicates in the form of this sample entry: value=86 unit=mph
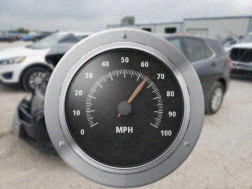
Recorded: value=65 unit=mph
